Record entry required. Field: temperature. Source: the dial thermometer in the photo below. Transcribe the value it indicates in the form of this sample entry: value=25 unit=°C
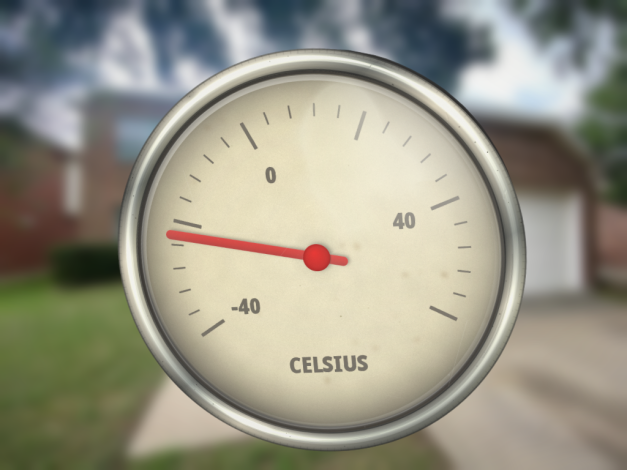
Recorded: value=-22 unit=°C
